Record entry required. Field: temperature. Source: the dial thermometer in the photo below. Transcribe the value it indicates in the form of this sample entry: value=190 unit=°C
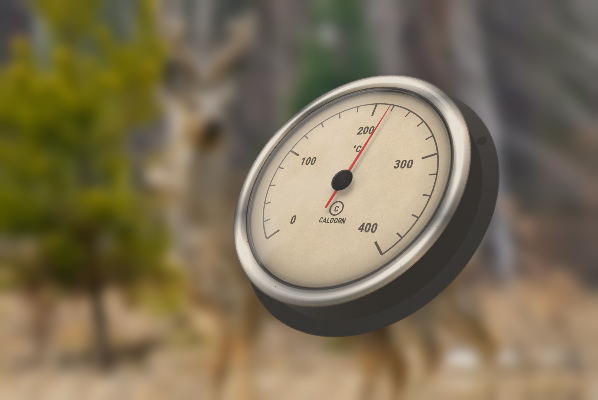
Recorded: value=220 unit=°C
